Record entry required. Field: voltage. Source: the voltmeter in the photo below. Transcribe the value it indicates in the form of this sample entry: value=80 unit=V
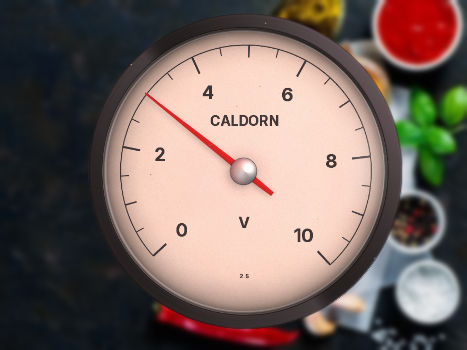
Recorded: value=3 unit=V
